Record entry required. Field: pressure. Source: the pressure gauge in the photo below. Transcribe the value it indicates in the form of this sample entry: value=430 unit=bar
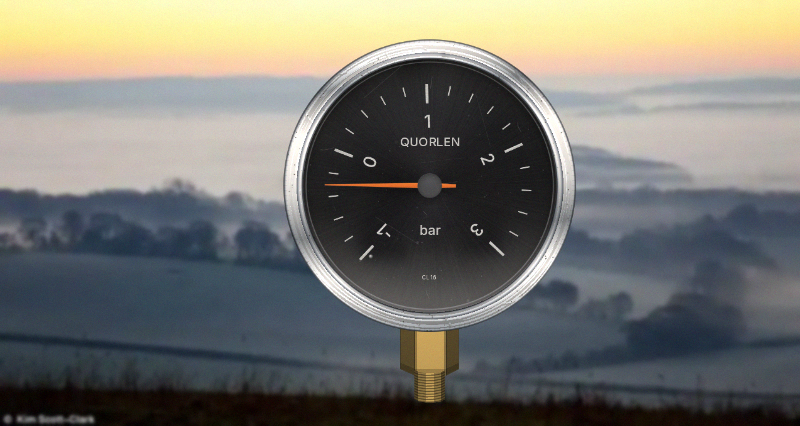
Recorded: value=-0.3 unit=bar
